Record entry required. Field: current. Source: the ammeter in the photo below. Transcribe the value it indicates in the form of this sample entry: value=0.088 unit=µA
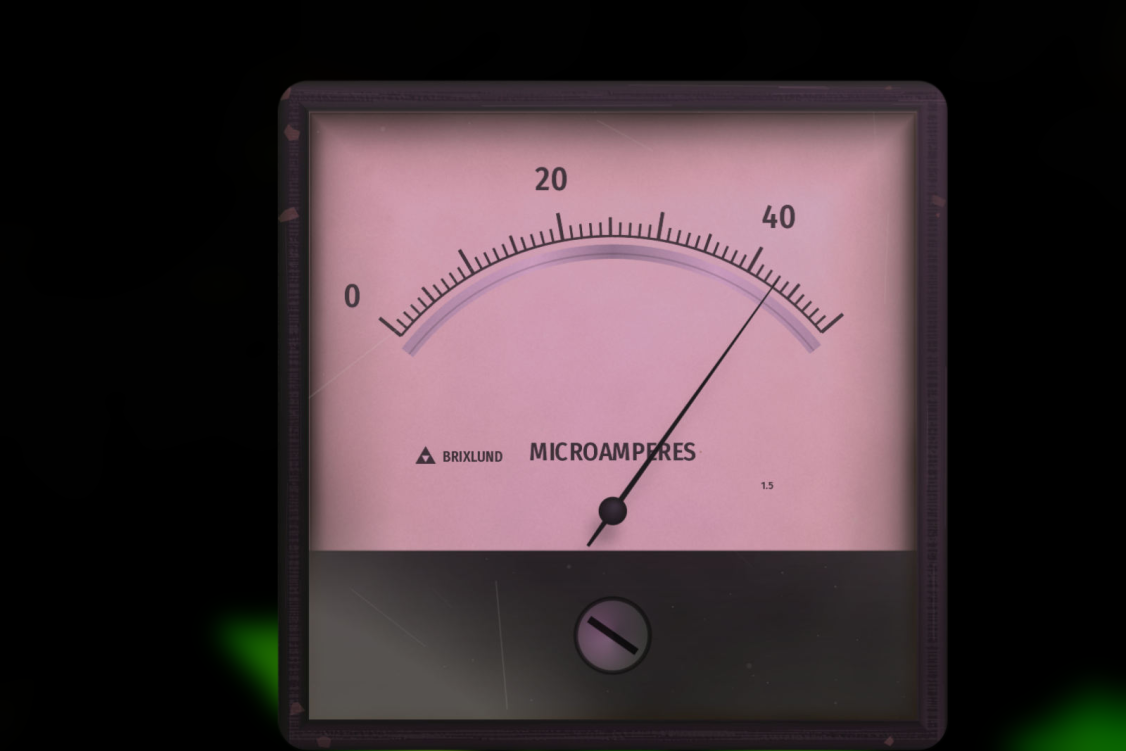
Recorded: value=43 unit=µA
